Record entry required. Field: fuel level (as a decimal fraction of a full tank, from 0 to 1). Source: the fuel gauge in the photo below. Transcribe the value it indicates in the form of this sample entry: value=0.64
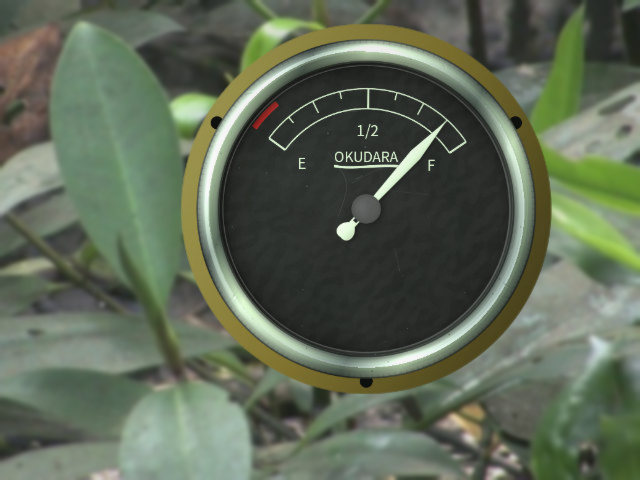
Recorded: value=0.875
